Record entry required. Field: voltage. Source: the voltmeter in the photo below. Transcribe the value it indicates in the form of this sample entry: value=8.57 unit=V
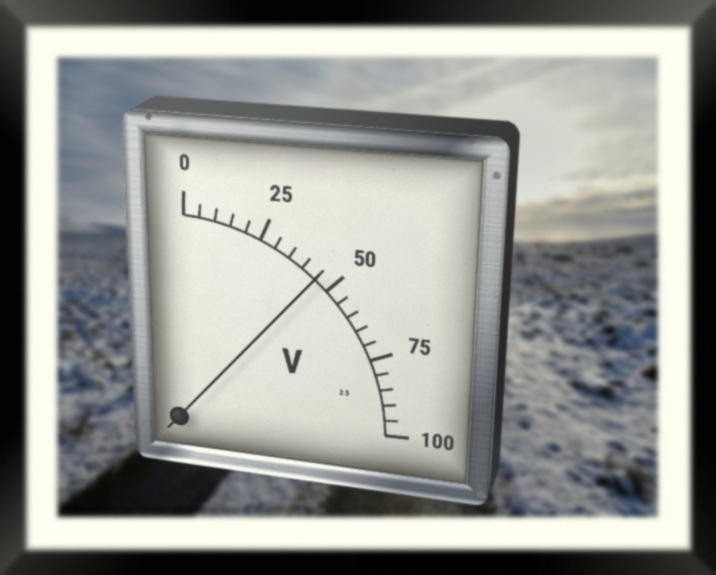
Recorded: value=45 unit=V
